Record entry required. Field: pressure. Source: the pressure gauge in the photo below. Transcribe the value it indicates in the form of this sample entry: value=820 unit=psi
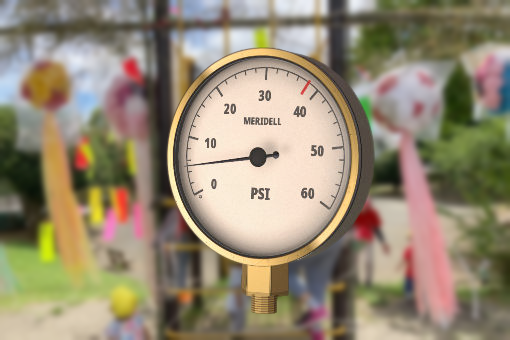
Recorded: value=5 unit=psi
